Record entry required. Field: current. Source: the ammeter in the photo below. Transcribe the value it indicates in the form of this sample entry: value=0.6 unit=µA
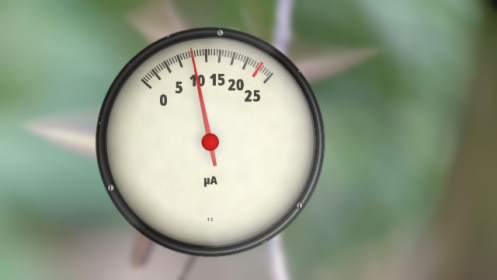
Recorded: value=10 unit=µA
